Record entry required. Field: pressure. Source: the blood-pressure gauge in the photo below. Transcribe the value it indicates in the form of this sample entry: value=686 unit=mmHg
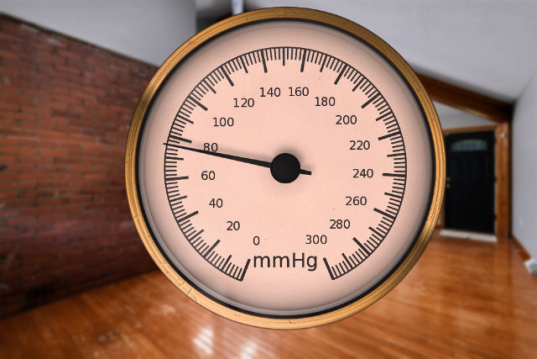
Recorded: value=76 unit=mmHg
